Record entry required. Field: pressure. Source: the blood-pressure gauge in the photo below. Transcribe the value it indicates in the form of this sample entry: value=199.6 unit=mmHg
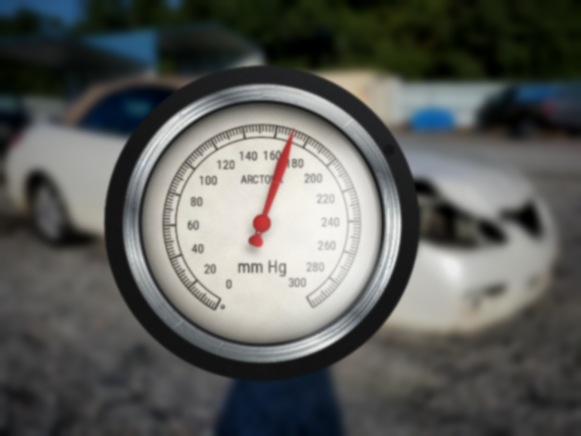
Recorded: value=170 unit=mmHg
